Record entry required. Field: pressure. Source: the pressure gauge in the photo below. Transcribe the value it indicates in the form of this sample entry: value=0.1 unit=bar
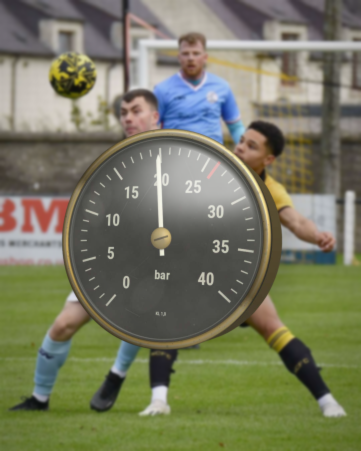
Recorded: value=20 unit=bar
